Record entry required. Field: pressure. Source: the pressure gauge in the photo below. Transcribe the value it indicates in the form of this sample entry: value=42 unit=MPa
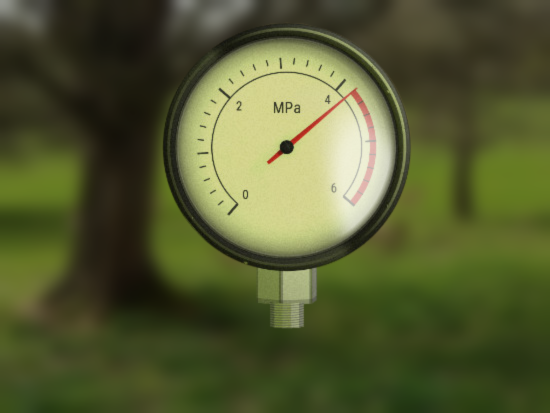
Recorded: value=4.2 unit=MPa
